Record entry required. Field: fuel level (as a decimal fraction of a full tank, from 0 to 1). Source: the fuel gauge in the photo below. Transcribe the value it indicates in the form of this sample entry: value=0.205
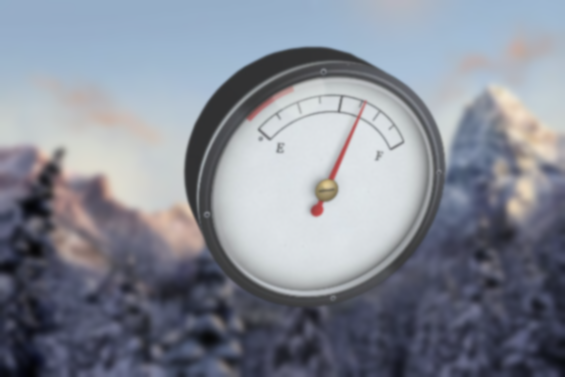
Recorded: value=0.625
